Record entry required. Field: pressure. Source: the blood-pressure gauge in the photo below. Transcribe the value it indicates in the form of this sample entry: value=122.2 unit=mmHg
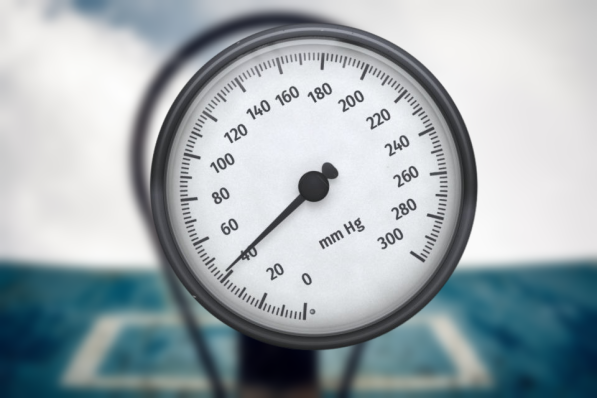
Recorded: value=42 unit=mmHg
